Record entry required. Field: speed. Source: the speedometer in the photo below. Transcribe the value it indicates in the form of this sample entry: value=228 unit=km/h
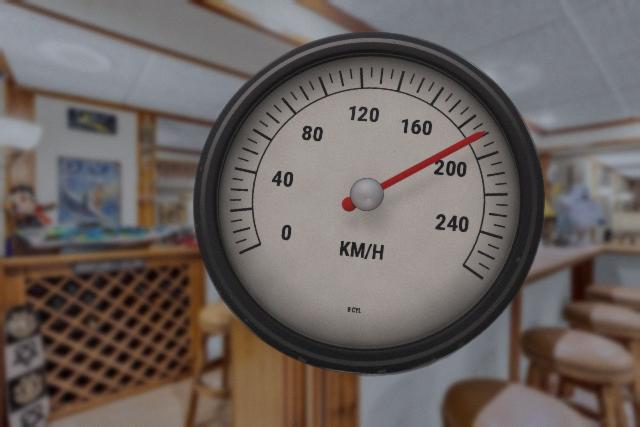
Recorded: value=190 unit=km/h
